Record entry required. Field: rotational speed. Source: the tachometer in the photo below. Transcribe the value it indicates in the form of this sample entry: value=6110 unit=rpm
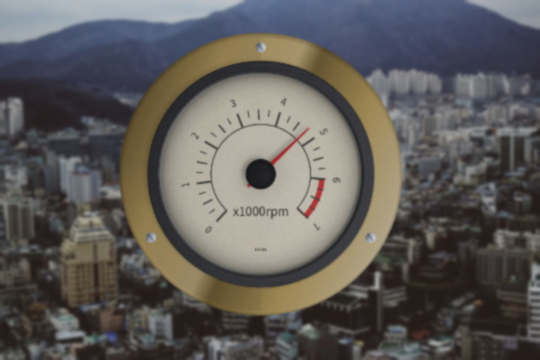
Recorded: value=4750 unit=rpm
